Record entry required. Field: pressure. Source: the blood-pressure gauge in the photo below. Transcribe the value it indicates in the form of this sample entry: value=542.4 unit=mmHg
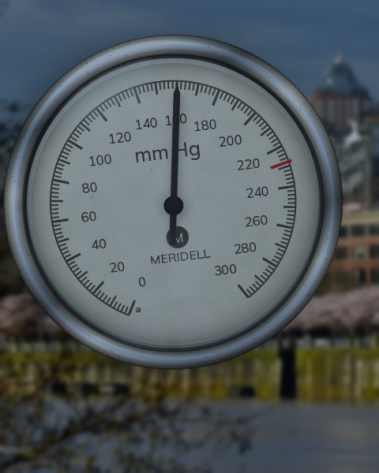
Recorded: value=160 unit=mmHg
